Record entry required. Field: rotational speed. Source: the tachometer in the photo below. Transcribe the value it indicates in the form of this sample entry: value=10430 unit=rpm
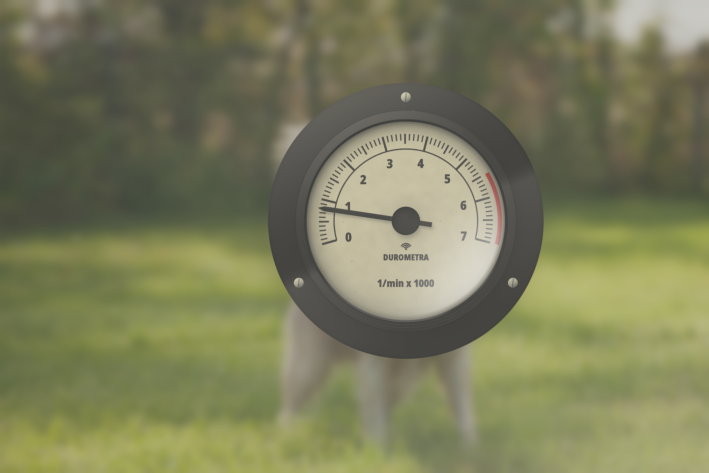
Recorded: value=800 unit=rpm
